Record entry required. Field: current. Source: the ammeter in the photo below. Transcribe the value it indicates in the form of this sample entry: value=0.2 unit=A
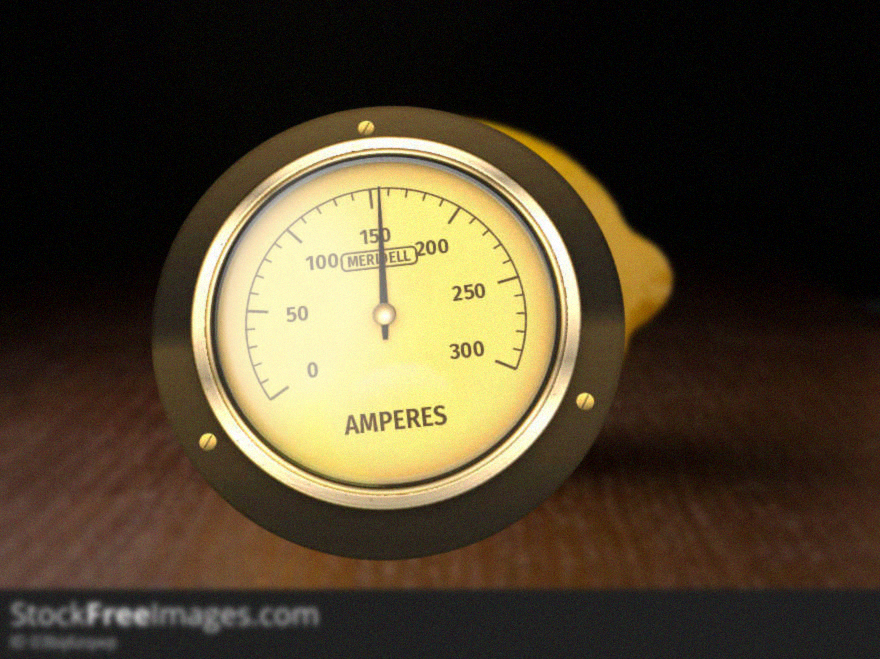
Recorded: value=155 unit=A
